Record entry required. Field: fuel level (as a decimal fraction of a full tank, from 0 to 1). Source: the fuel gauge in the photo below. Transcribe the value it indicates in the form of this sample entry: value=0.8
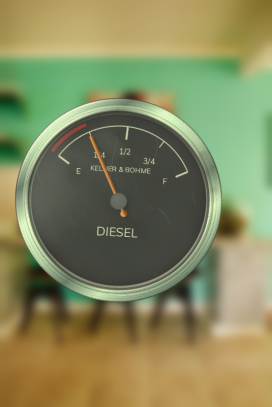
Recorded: value=0.25
